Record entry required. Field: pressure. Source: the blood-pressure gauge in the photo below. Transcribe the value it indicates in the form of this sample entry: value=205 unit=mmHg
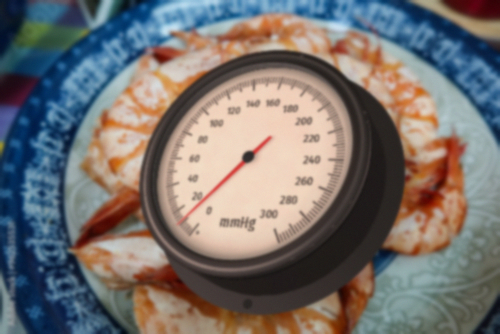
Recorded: value=10 unit=mmHg
